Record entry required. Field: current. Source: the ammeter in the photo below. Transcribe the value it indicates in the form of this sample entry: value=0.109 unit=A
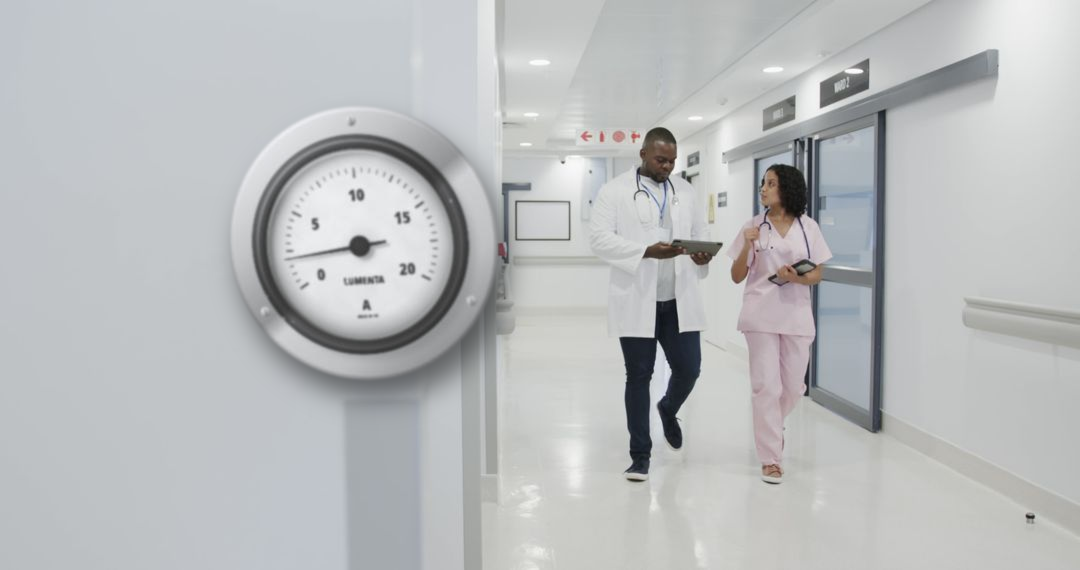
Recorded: value=2 unit=A
